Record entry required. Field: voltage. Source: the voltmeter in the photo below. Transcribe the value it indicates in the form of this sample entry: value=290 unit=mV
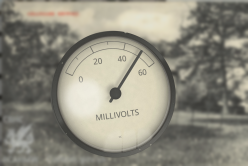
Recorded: value=50 unit=mV
